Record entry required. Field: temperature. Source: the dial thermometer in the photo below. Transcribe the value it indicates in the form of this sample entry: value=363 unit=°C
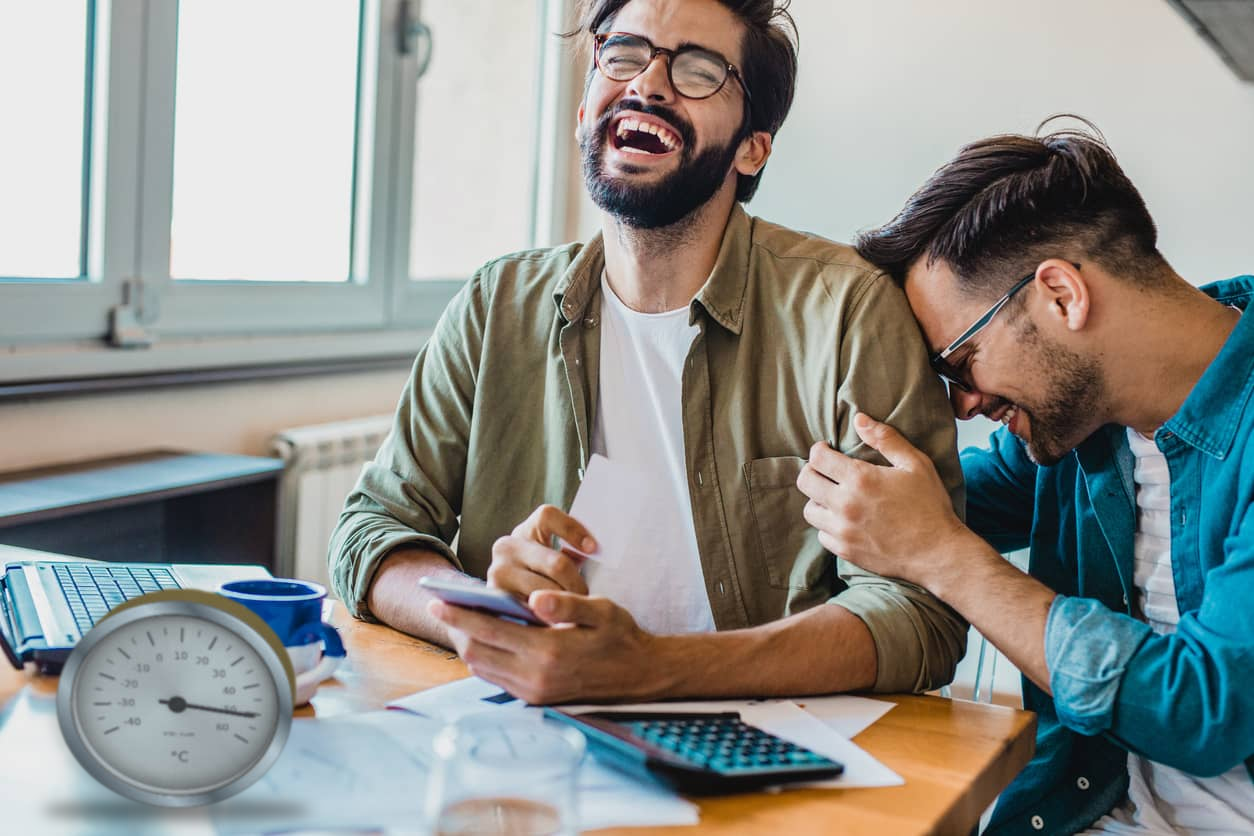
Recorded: value=50 unit=°C
